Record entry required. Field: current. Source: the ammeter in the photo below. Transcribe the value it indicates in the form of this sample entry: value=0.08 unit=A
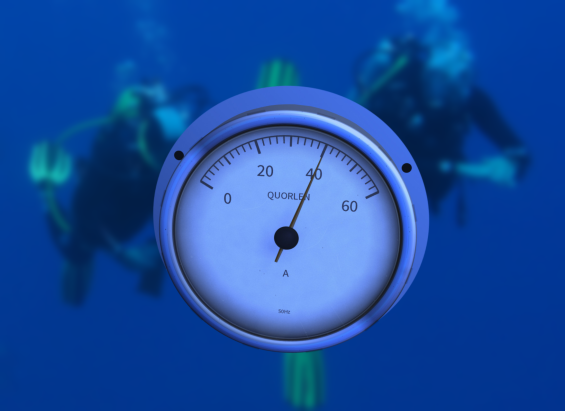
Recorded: value=40 unit=A
